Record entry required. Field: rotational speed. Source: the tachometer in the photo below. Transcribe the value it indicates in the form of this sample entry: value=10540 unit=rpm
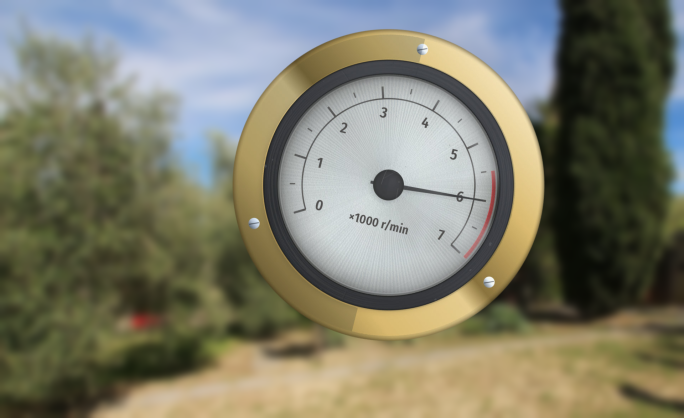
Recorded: value=6000 unit=rpm
